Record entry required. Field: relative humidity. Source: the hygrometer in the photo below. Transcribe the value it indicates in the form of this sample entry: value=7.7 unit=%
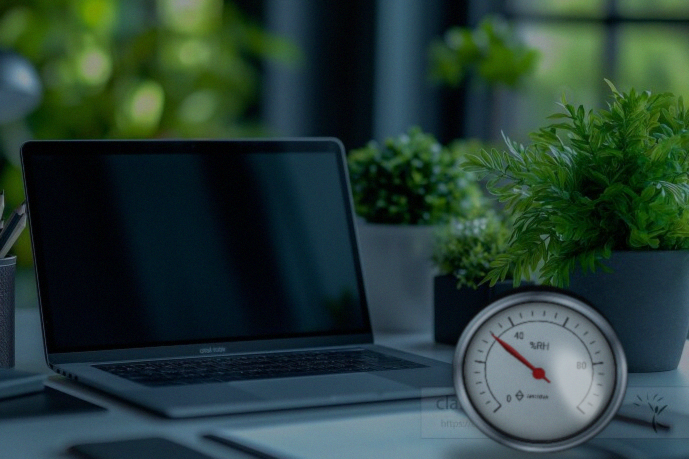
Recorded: value=32 unit=%
